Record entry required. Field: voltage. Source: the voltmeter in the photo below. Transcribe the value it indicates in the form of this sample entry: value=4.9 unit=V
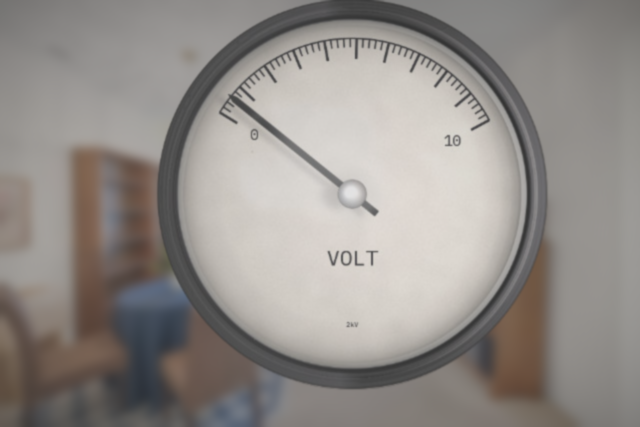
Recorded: value=0.6 unit=V
